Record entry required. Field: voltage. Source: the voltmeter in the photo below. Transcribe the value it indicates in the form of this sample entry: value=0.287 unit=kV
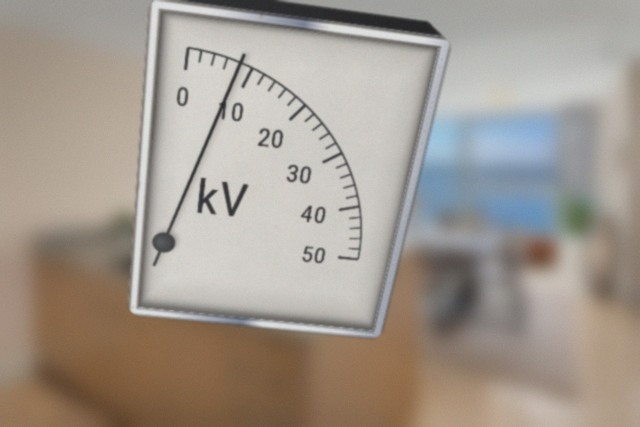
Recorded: value=8 unit=kV
